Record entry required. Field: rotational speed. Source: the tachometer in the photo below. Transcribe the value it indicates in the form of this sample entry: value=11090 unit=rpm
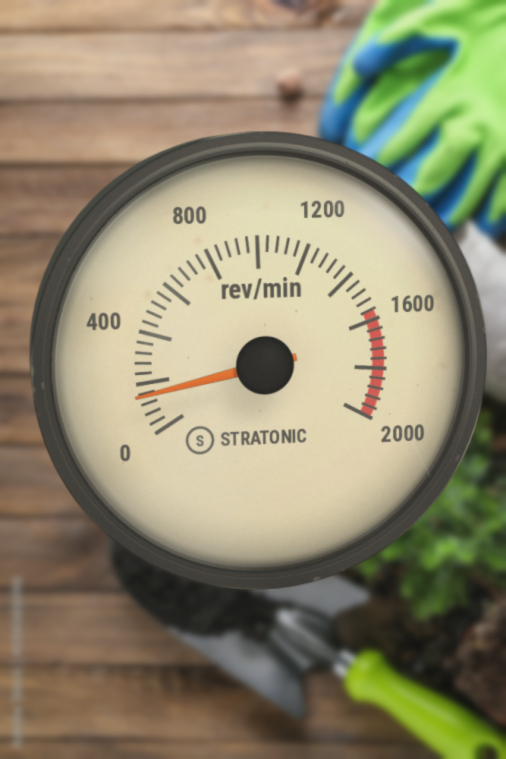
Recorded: value=160 unit=rpm
